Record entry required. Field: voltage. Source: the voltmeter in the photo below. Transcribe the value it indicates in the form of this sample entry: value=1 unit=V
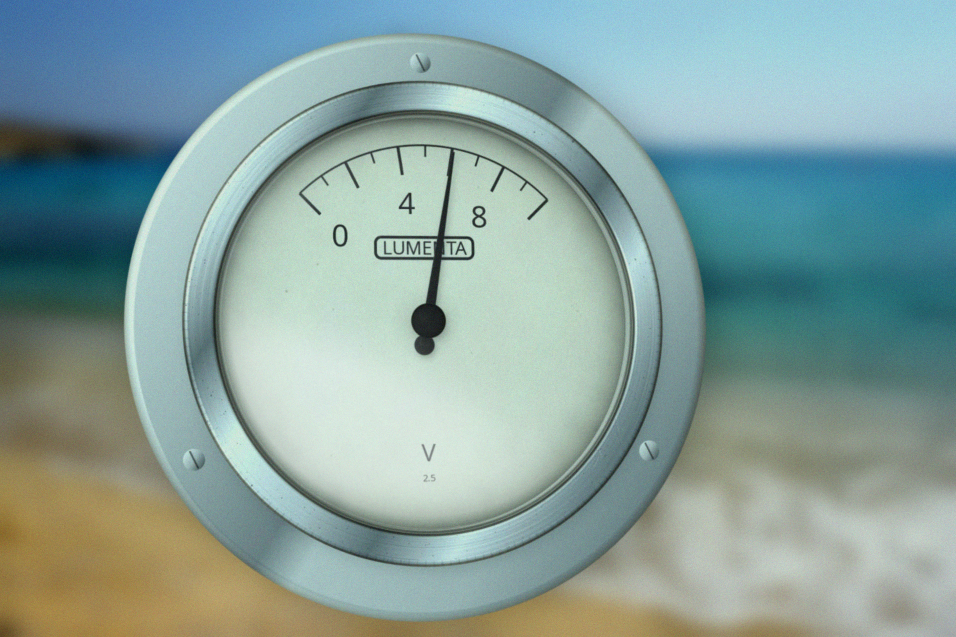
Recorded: value=6 unit=V
